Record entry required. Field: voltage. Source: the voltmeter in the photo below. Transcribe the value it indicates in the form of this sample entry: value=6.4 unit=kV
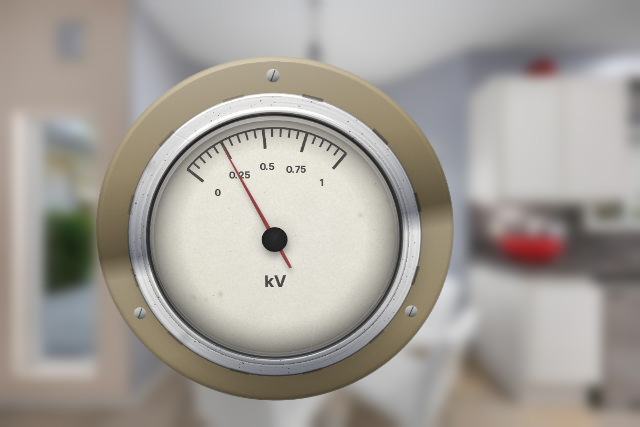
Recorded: value=0.25 unit=kV
